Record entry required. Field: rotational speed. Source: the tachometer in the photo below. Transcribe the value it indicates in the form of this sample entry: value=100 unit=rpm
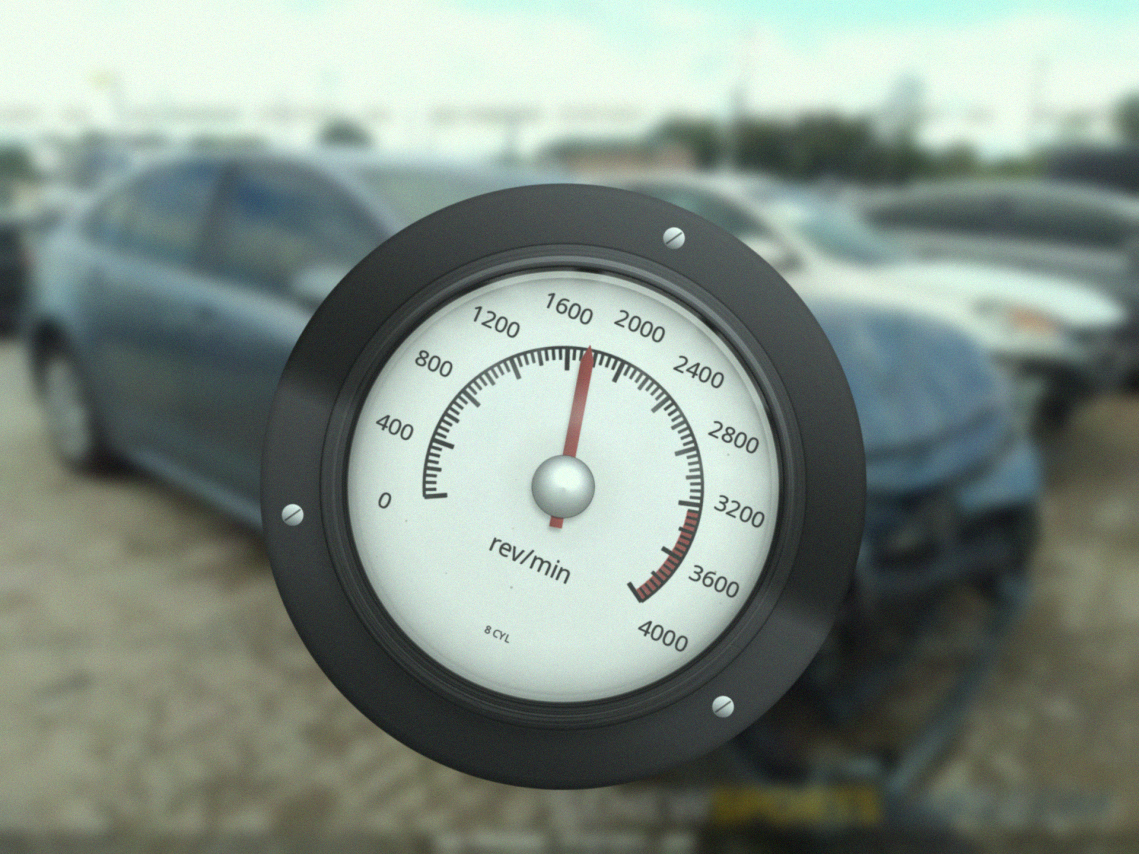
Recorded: value=1750 unit=rpm
